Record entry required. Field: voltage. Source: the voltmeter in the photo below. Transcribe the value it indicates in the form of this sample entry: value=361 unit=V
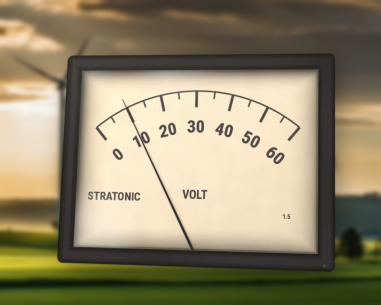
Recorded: value=10 unit=V
